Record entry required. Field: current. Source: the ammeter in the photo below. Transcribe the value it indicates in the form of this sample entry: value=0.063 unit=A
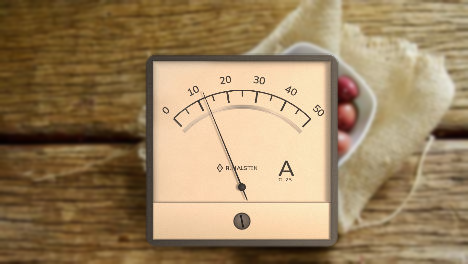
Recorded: value=12.5 unit=A
